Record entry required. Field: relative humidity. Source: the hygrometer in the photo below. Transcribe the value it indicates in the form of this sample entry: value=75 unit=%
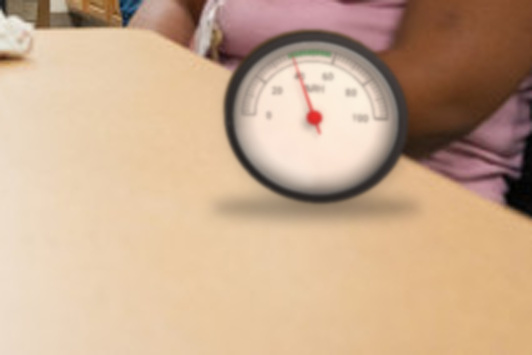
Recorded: value=40 unit=%
